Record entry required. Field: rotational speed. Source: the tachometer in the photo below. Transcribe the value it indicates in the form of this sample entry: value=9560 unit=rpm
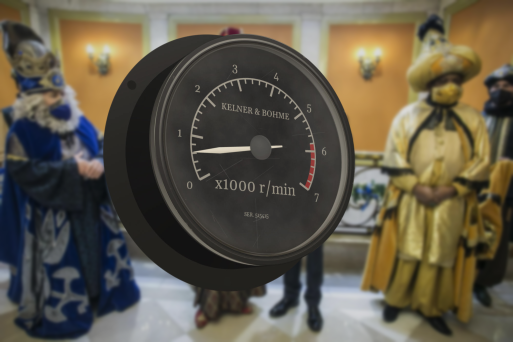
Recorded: value=600 unit=rpm
